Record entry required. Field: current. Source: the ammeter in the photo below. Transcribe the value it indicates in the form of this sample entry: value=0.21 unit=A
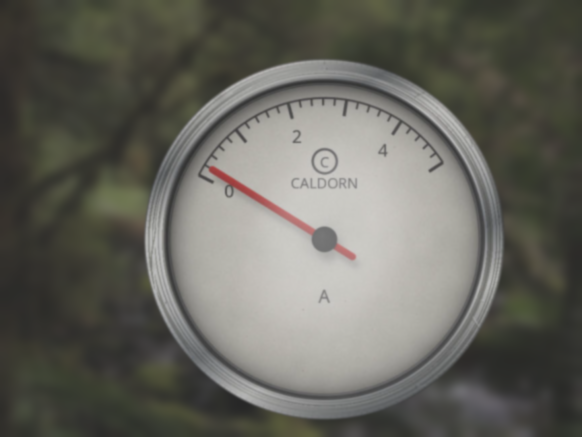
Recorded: value=0.2 unit=A
